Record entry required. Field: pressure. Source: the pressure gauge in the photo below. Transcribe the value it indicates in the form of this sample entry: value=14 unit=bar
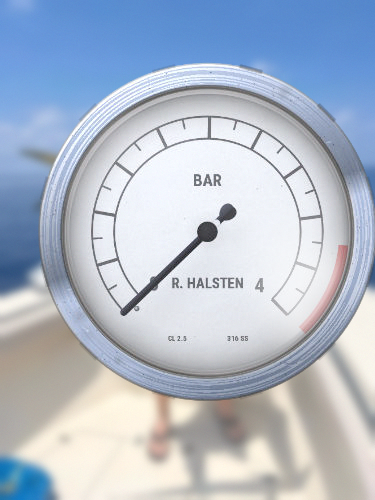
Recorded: value=0 unit=bar
